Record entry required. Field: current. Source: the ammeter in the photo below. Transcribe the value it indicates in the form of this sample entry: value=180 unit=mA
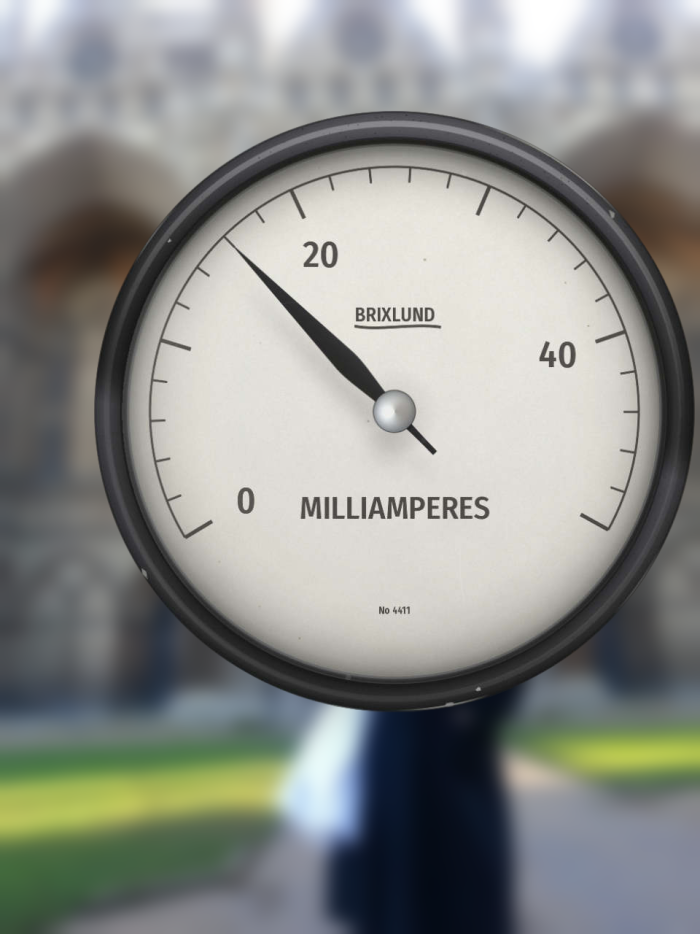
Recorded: value=16 unit=mA
